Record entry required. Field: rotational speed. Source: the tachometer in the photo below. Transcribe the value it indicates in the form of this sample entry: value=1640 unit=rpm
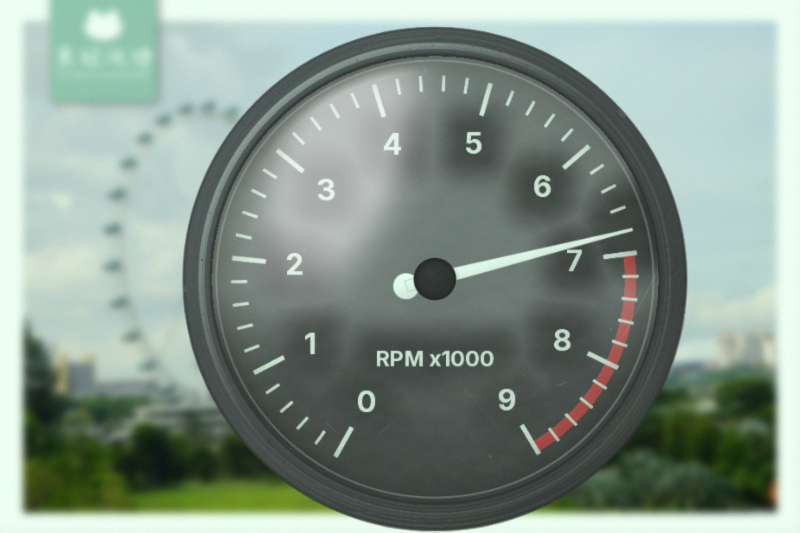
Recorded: value=6800 unit=rpm
